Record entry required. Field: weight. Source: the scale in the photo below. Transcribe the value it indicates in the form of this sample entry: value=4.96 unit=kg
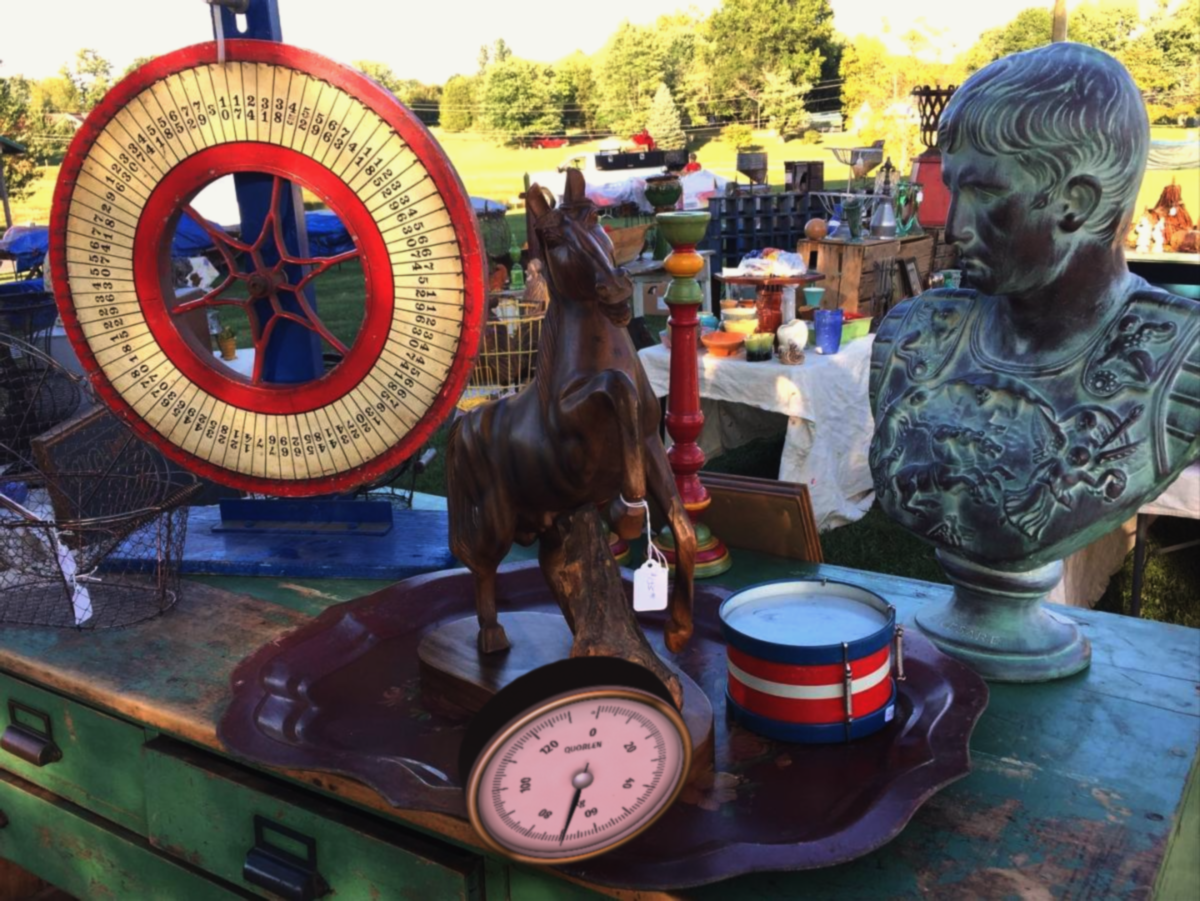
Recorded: value=70 unit=kg
